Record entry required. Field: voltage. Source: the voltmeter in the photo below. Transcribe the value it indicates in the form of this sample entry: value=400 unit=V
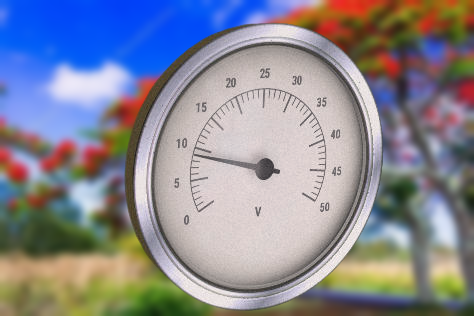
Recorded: value=9 unit=V
